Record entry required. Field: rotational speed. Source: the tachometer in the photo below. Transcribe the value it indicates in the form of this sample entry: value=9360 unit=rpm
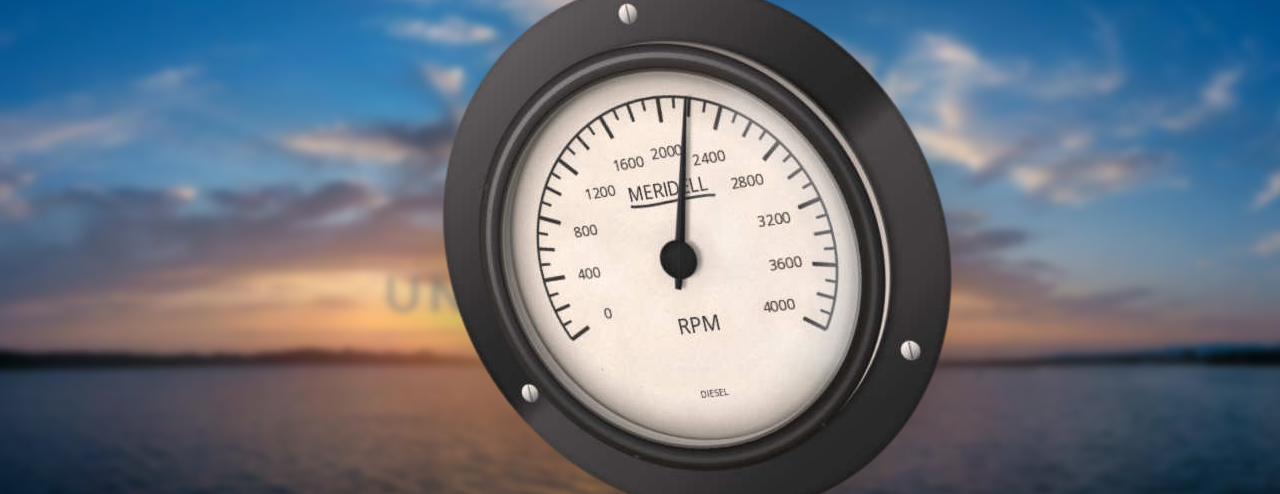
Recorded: value=2200 unit=rpm
